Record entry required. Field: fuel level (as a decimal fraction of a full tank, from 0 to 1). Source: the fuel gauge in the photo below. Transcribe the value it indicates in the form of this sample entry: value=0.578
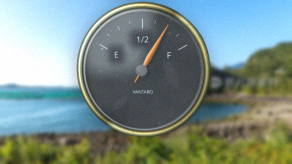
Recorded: value=0.75
